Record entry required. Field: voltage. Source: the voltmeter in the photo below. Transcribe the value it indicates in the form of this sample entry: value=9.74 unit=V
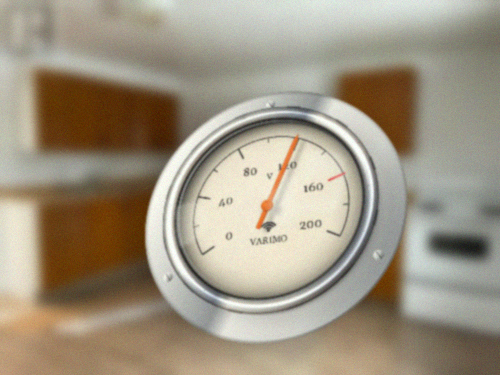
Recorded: value=120 unit=V
